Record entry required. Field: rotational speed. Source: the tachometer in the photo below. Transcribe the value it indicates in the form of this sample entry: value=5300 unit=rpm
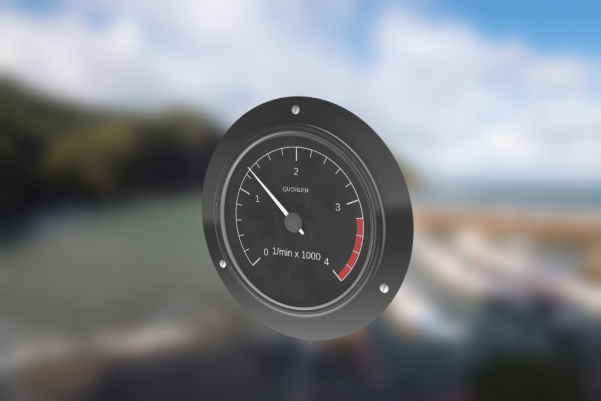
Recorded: value=1300 unit=rpm
